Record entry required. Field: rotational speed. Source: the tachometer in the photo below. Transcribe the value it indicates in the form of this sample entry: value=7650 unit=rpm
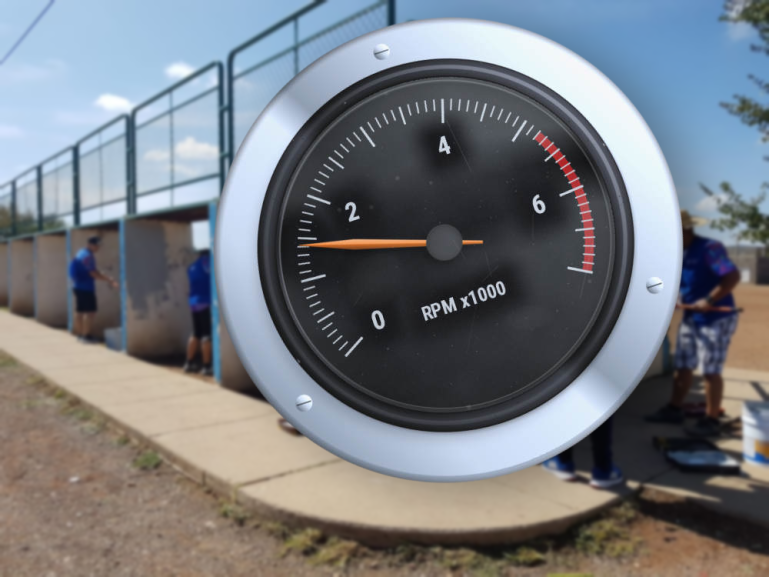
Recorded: value=1400 unit=rpm
